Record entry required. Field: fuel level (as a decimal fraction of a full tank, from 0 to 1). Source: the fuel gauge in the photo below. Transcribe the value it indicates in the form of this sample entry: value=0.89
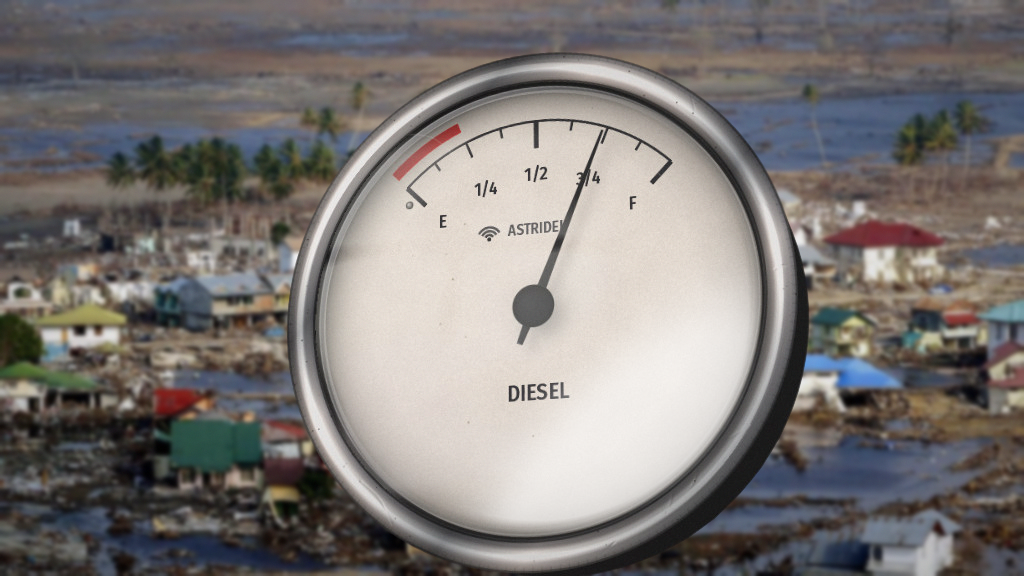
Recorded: value=0.75
